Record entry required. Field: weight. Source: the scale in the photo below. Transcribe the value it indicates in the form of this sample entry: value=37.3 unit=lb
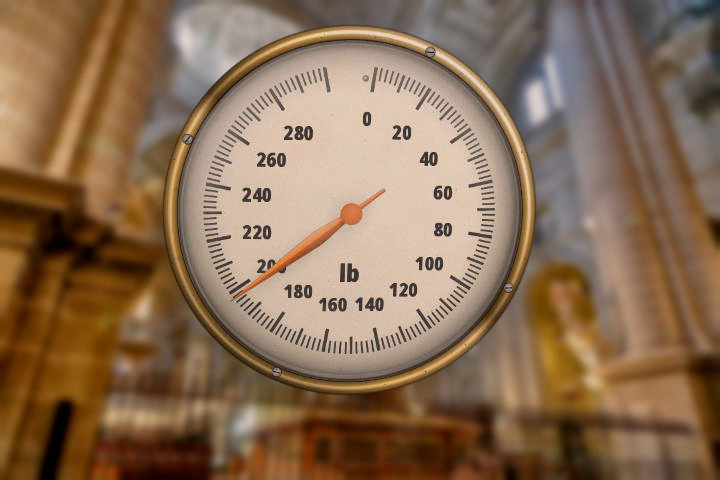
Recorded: value=198 unit=lb
